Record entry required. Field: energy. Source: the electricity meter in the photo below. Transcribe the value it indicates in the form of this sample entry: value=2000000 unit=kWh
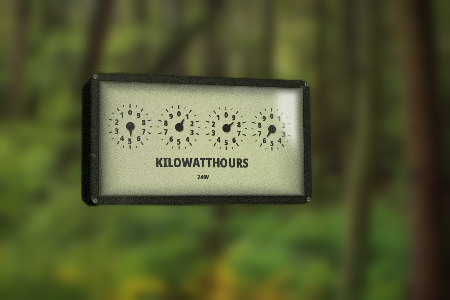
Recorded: value=5086 unit=kWh
